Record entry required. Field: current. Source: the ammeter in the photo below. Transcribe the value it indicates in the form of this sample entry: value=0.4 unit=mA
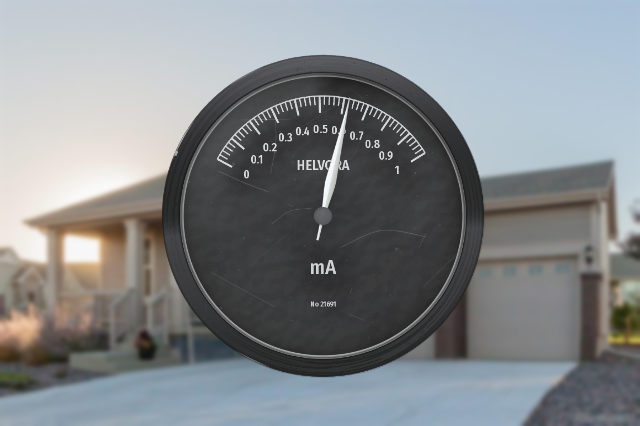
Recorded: value=0.62 unit=mA
